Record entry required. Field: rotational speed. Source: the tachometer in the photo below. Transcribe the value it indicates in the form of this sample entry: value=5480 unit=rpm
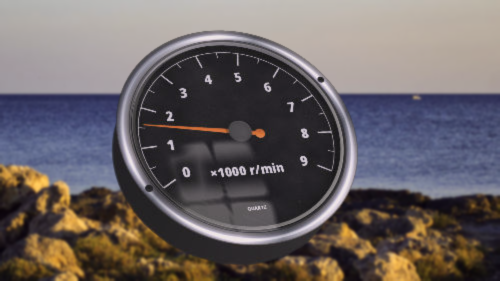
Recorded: value=1500 unit=rpm
